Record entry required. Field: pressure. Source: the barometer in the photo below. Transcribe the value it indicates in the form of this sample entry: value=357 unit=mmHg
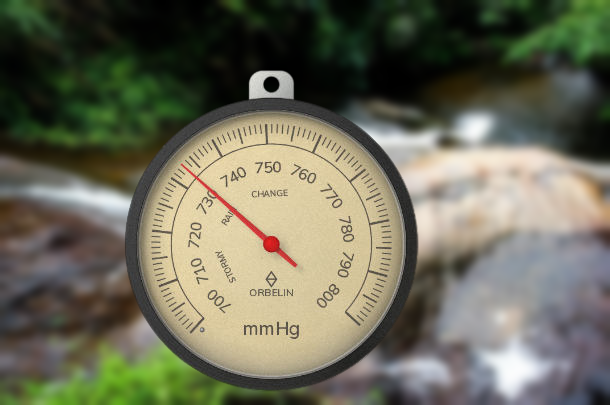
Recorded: value=733 unit=mmHg
